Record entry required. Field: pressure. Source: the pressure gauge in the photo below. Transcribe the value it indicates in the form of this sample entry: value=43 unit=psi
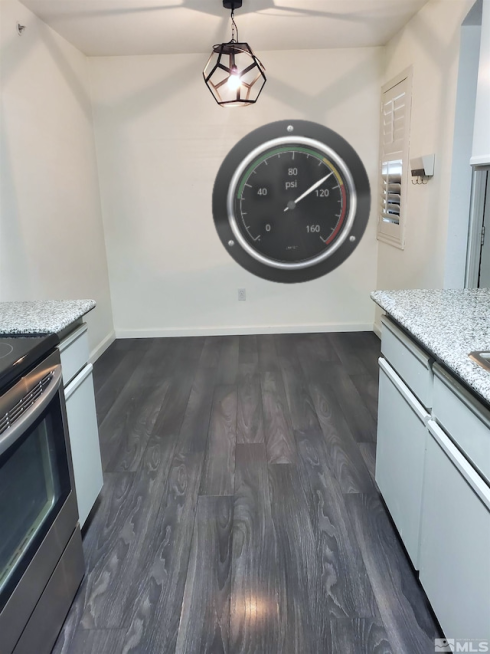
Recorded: value=110 unit=psi
